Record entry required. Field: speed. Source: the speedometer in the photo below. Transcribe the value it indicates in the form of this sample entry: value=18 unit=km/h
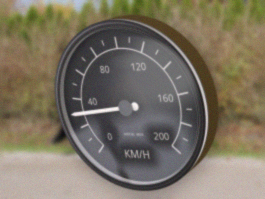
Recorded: value=30 unit=km/h
